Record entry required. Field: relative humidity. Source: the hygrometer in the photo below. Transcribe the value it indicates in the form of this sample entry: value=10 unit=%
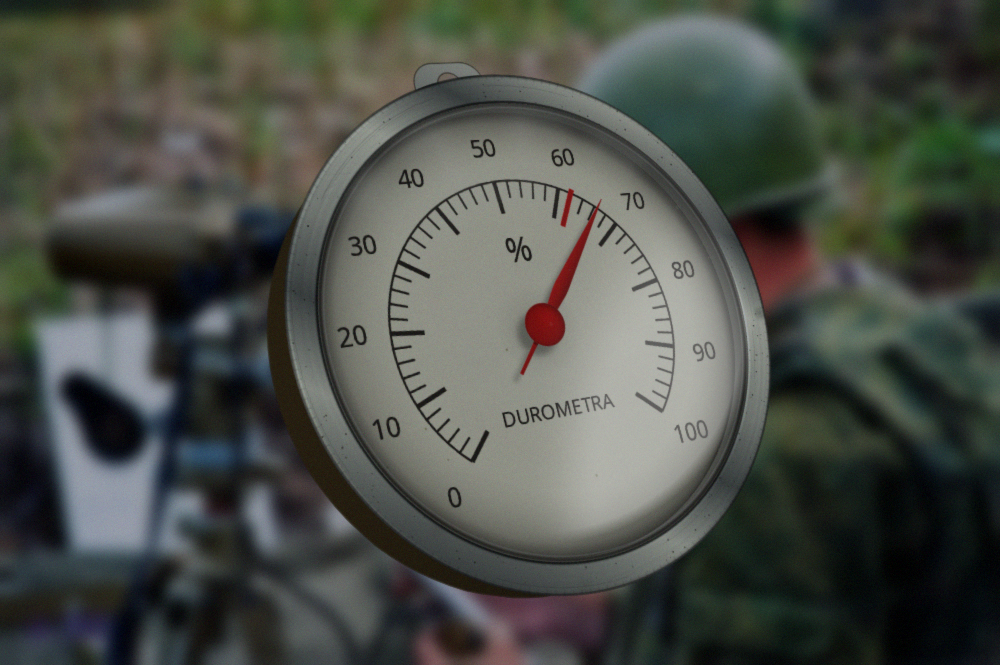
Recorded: value=66 unit=%
